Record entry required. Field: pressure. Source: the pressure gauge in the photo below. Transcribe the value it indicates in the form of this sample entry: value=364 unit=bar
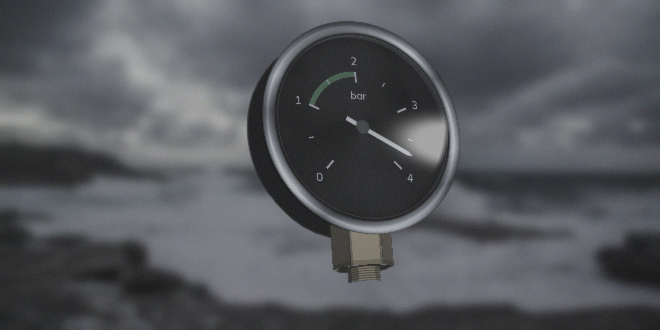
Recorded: value=3.75 unit=bar
